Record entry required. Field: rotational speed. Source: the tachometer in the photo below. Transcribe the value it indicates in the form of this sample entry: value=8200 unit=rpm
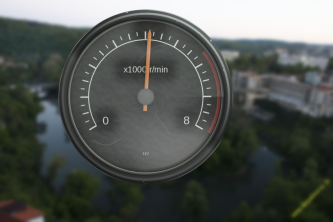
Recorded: value=4125 unit=rpm
